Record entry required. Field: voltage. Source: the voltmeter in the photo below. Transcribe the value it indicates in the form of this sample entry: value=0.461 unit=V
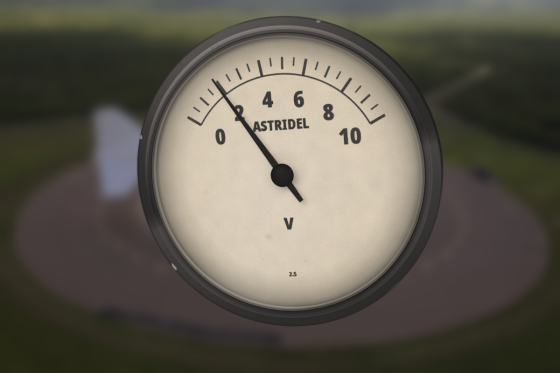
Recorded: value=2 unit=V
